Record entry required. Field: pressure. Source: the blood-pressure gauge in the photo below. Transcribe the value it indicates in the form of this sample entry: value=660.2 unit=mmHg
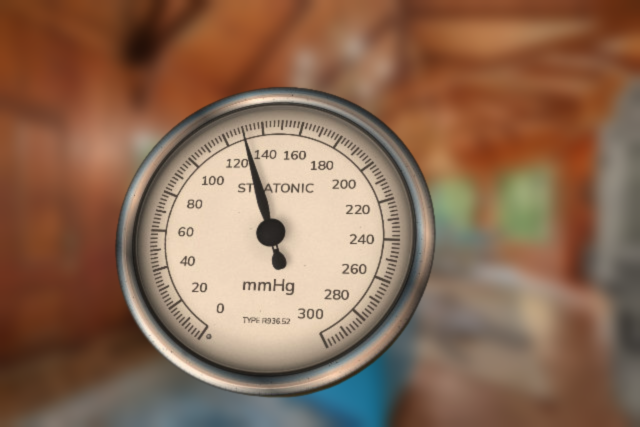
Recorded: value=130 unit=mmHg
